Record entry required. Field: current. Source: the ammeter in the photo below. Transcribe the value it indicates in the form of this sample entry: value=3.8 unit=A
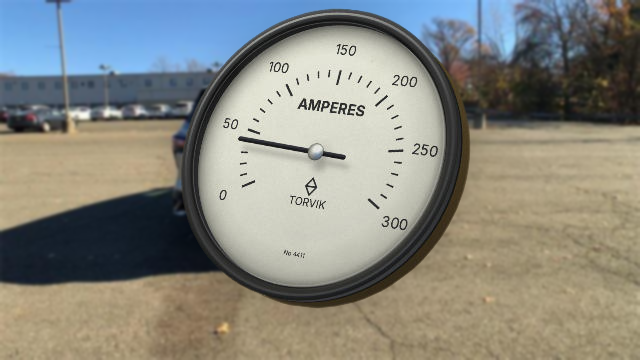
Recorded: value=40 unit=A
